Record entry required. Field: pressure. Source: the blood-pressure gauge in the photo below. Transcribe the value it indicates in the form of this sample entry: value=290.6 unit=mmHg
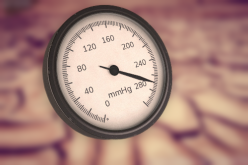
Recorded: value=270 unit=mmHg
